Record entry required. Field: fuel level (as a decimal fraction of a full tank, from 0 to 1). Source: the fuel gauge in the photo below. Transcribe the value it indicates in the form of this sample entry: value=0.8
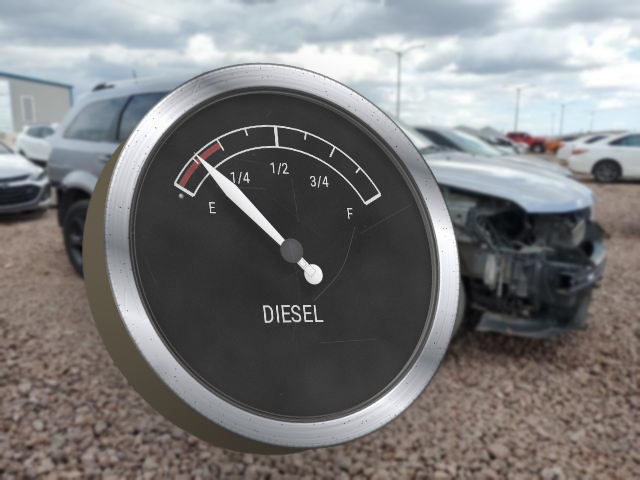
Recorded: value=0.125
